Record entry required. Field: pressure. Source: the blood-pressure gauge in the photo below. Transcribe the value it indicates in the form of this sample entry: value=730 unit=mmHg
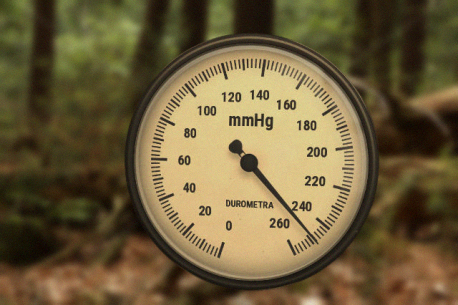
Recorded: value=248 unit=mmHg
